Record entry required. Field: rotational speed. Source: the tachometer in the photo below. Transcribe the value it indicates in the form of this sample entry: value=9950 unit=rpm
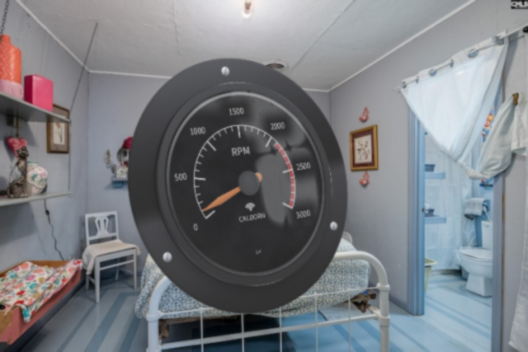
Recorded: value=100 unit=rpm
